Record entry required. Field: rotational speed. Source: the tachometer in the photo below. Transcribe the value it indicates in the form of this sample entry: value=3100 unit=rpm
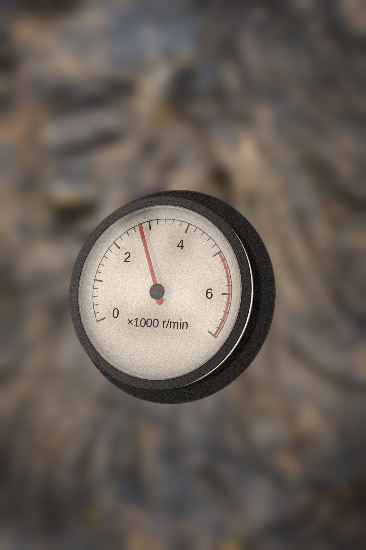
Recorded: value=2800 unit=rpm
